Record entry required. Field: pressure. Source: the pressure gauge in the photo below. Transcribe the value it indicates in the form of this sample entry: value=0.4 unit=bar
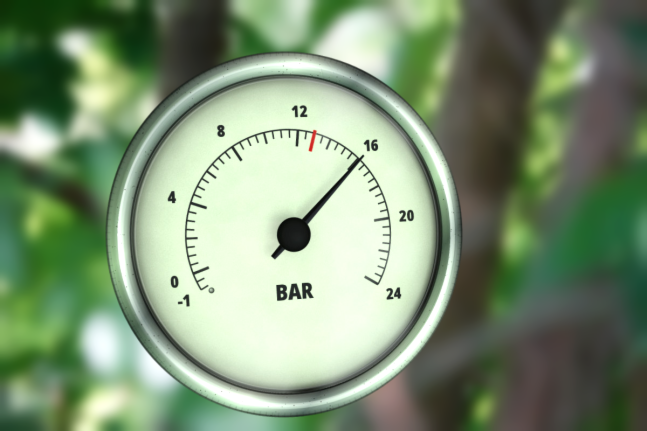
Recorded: value=16 unit=bar
